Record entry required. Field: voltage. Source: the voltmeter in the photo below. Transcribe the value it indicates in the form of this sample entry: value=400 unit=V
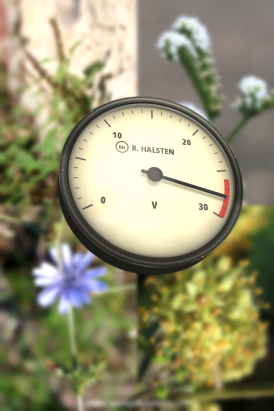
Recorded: value=28 unit=V
